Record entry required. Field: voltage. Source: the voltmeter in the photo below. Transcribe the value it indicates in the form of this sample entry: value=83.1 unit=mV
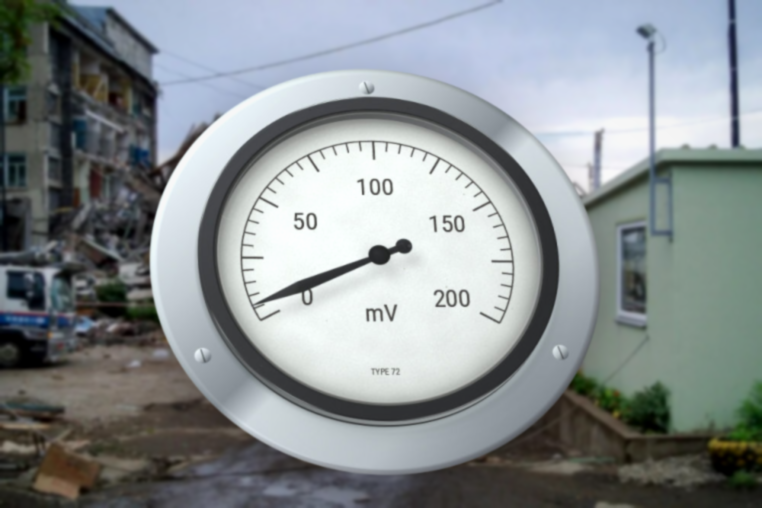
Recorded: value=5 unit=mV
